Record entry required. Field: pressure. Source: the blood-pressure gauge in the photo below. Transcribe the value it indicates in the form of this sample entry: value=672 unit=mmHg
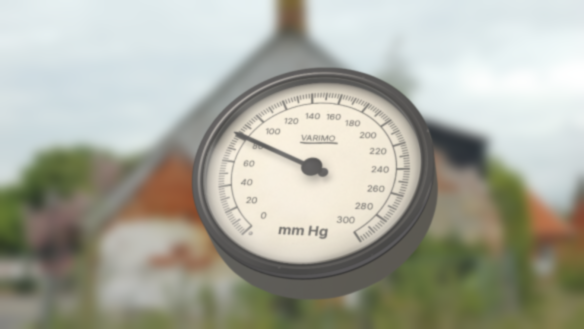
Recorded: value=80 unit=mmHg
